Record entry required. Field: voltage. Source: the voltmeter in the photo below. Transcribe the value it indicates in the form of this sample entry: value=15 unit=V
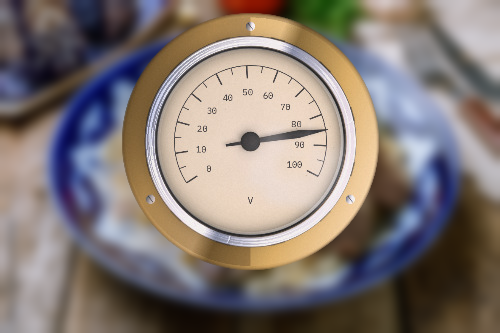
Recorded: value=85 unit=V
